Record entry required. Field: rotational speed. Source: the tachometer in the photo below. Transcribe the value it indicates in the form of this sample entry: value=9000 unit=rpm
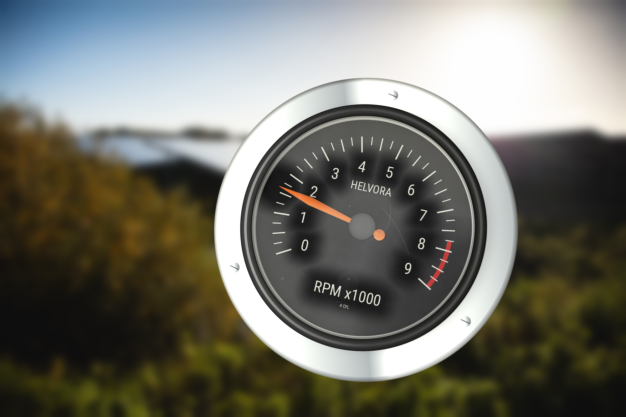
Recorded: value=1625 unit=rpm
